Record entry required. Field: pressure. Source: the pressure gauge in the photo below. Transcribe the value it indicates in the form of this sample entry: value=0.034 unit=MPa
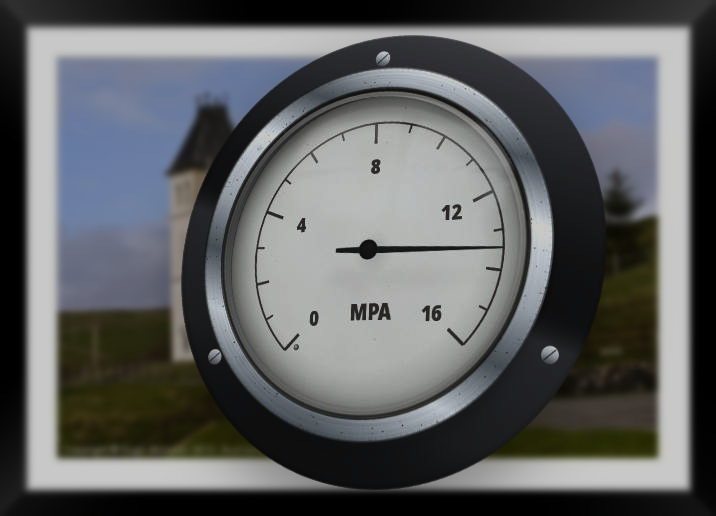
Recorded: value=13.5 unit=MPa
